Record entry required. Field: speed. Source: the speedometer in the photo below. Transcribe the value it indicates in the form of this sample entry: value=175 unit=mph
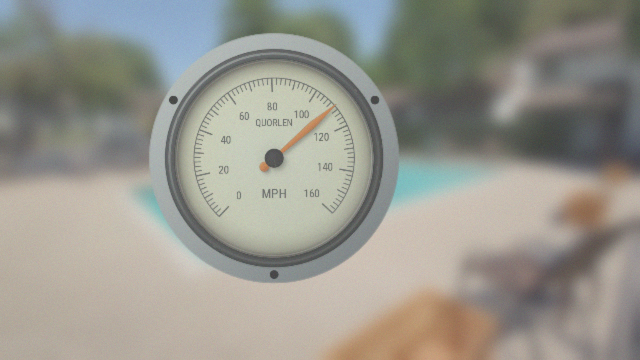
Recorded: value=110 unit=mph
